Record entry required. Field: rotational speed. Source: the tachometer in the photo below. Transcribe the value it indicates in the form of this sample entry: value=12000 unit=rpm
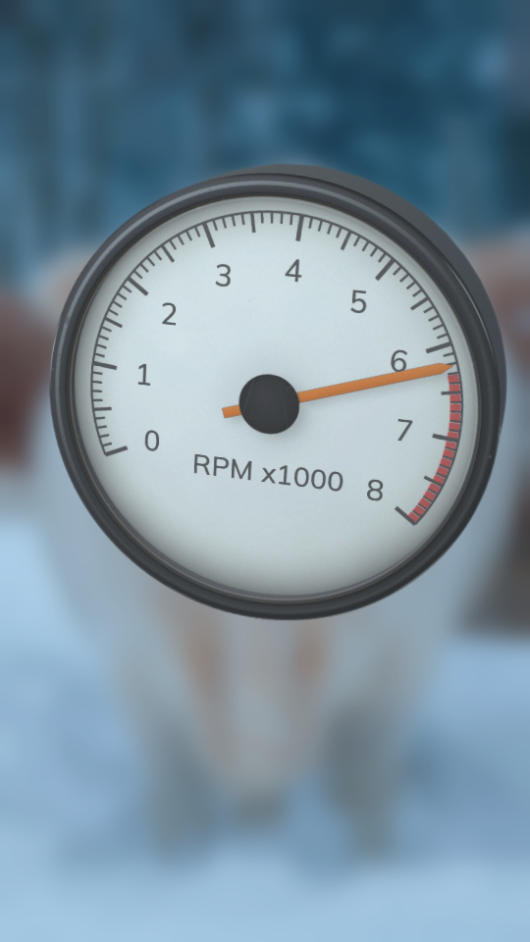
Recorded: value=6200 unit=rpm
